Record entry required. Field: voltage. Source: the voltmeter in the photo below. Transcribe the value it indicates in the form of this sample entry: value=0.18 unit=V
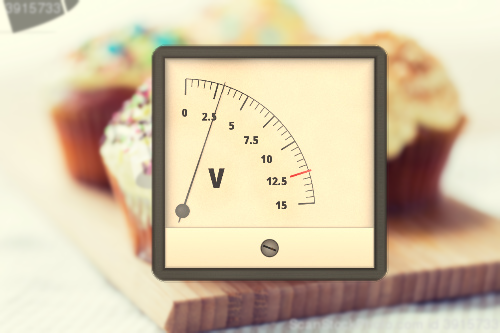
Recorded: value=3 unit=V
